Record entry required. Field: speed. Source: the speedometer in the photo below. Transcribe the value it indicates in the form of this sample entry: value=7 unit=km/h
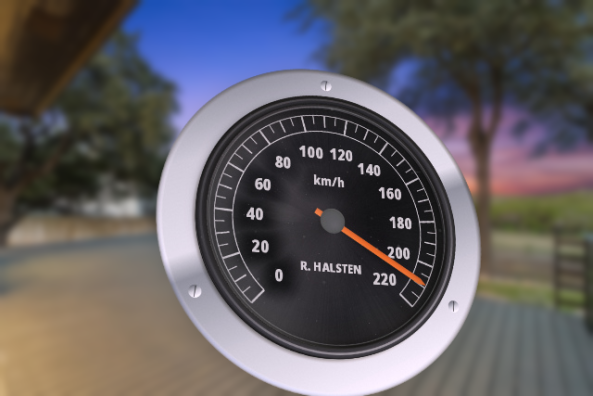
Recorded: value=210 unit=km/h
